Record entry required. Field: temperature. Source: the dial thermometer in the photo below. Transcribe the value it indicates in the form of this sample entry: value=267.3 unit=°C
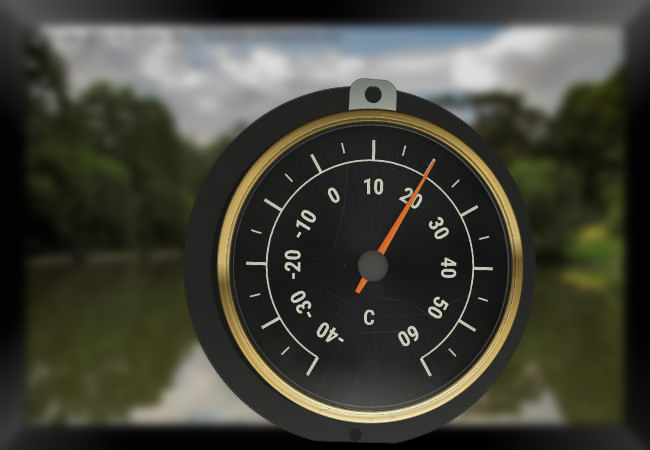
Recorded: value=20 unit=°C
